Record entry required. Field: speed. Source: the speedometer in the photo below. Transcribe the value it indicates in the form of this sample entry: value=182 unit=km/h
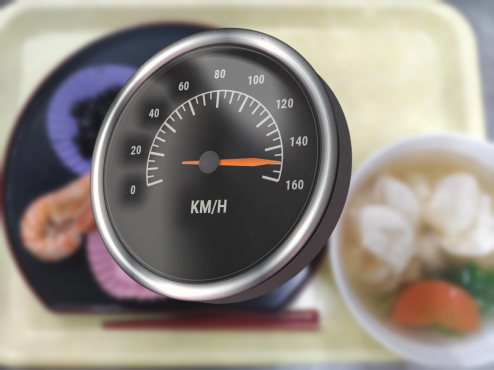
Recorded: value=150 unit=km/h
